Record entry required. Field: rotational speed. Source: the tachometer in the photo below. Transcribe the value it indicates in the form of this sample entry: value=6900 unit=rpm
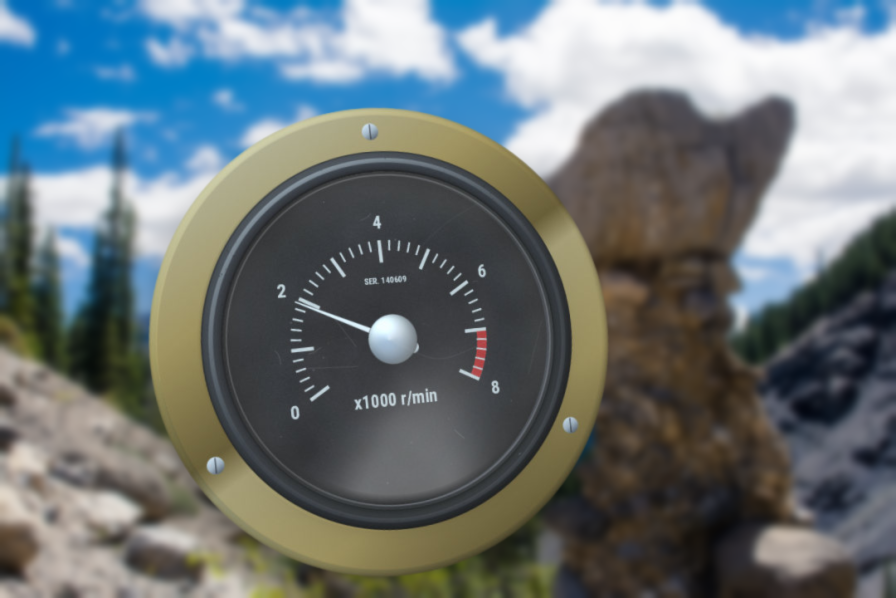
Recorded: value=1900 unit=rpm
